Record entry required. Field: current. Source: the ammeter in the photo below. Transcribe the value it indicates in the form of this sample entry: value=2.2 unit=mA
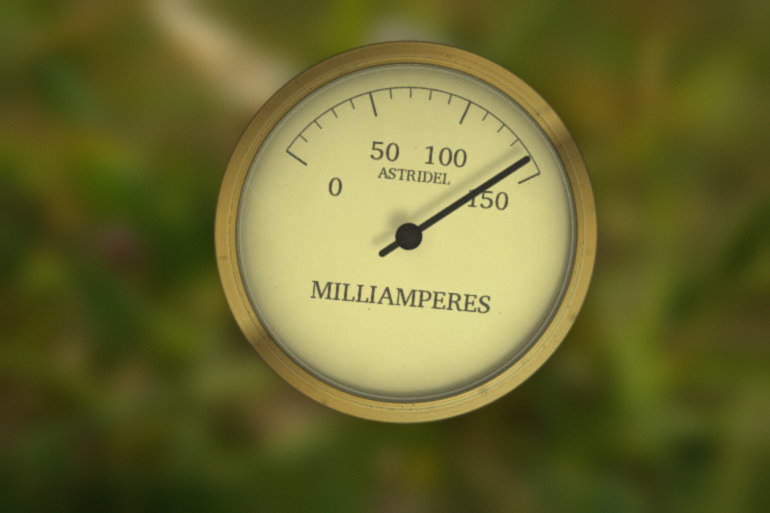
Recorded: value=140 unit=mA
